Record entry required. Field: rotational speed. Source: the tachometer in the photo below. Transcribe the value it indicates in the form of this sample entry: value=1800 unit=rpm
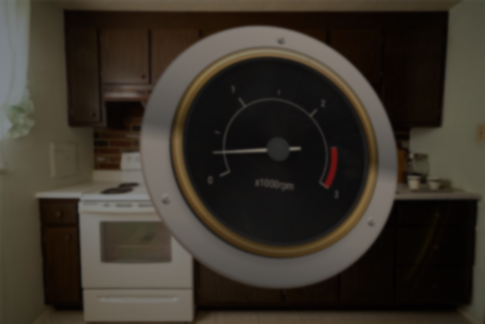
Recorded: value=250 unit=rpm
